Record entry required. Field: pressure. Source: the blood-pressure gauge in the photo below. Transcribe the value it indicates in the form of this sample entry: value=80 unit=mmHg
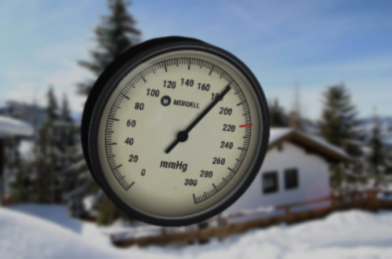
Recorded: value=180 unit=mmHg
